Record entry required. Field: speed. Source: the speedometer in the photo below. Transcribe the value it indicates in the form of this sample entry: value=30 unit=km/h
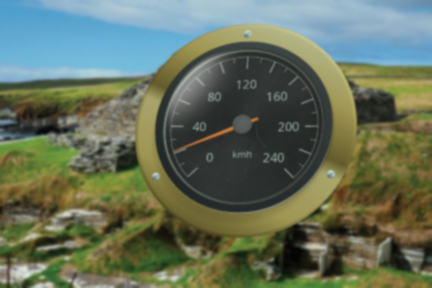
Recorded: value=20 unit=km/h
